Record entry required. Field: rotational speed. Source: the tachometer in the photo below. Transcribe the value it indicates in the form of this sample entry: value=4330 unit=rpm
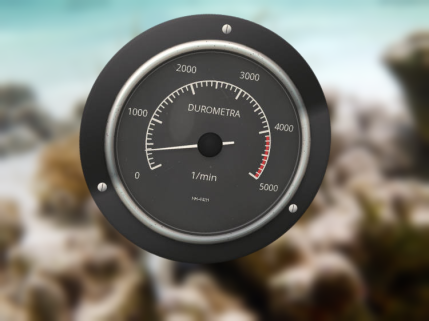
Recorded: value=400 unit=rpm
